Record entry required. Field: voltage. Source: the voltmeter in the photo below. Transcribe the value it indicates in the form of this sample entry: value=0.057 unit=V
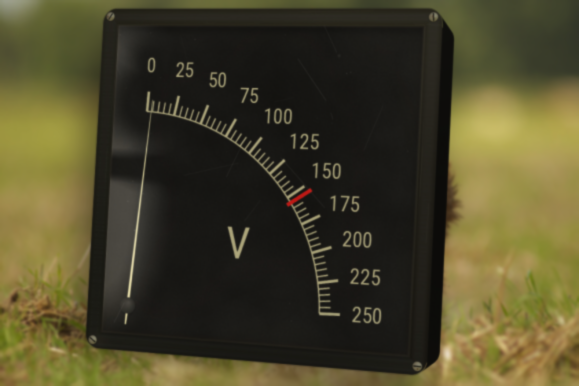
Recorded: value=5 unit=V
